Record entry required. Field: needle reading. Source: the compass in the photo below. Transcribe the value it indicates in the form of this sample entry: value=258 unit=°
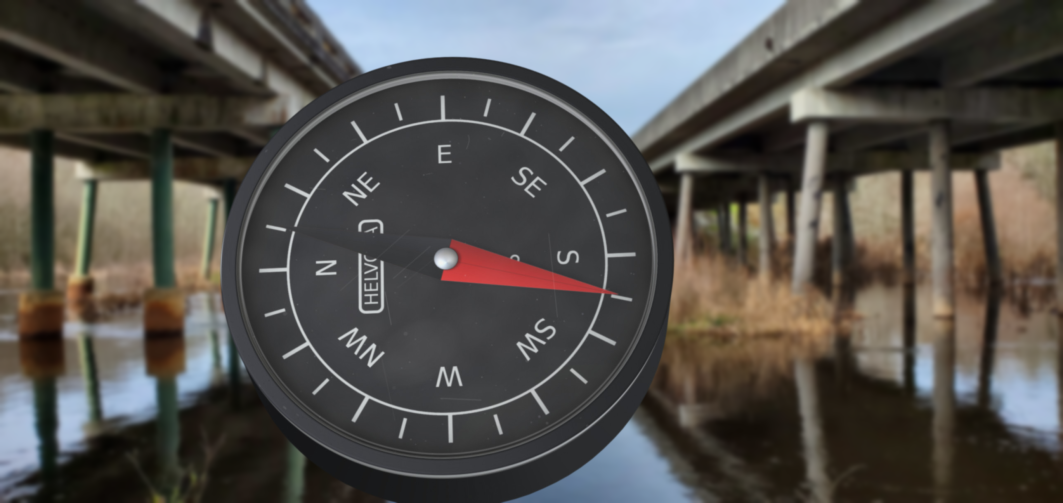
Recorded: value=195 unit=°
